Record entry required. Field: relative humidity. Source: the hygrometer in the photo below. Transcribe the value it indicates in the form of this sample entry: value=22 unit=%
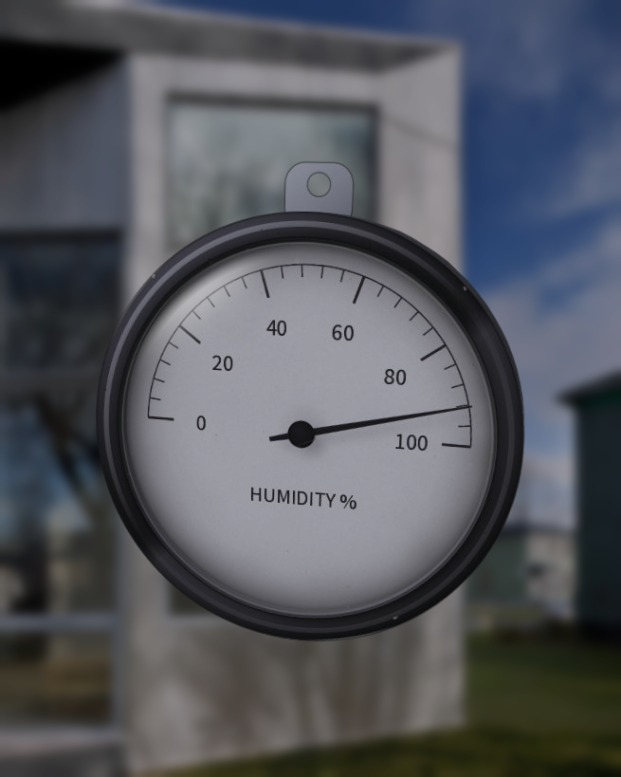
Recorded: value=92 unit=%
